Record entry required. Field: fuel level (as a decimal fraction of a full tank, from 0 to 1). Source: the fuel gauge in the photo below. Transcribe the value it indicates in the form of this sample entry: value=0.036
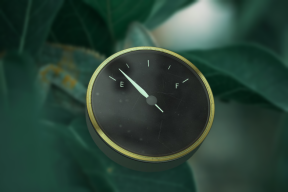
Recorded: value=0.125
